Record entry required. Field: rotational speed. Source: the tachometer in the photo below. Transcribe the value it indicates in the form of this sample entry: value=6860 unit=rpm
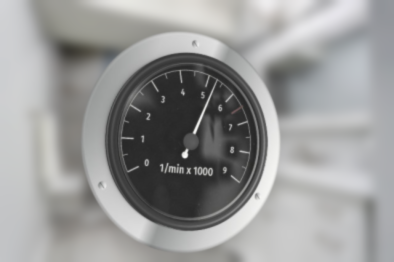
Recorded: value=5250 unit=rpm
